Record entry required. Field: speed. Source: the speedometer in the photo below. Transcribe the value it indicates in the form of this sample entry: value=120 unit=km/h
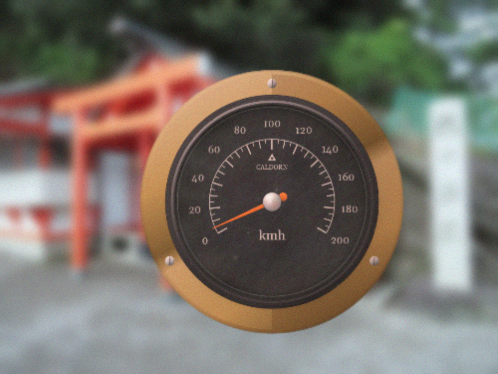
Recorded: value=5 unit=km/h
